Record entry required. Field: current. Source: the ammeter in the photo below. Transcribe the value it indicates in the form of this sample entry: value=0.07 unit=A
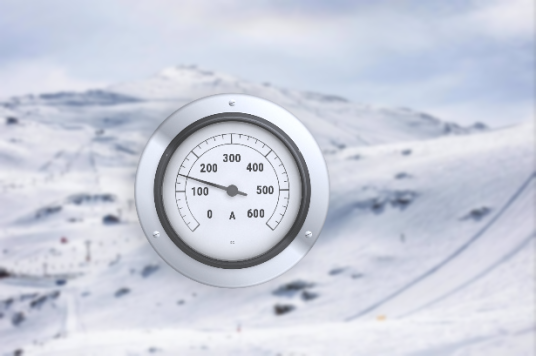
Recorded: value=140 unit=A
